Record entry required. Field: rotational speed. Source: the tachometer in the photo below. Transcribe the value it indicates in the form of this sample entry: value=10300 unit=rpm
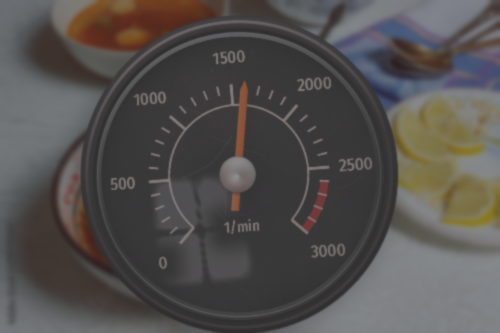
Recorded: value=1600 unit=rpm
